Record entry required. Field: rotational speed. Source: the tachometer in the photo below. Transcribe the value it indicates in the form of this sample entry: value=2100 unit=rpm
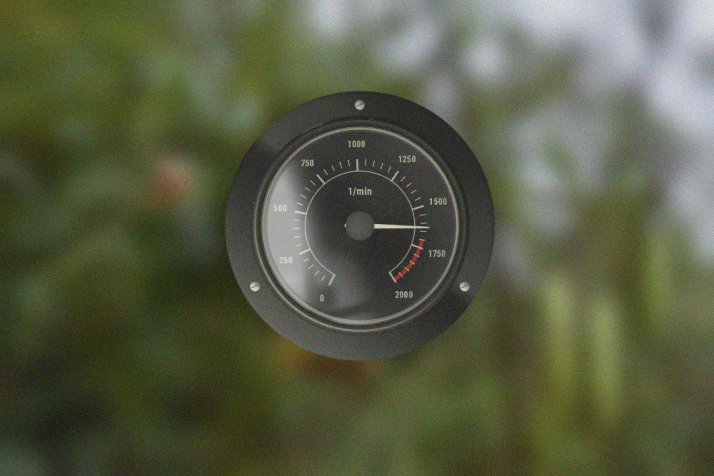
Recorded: value=1625 unit=rpm
